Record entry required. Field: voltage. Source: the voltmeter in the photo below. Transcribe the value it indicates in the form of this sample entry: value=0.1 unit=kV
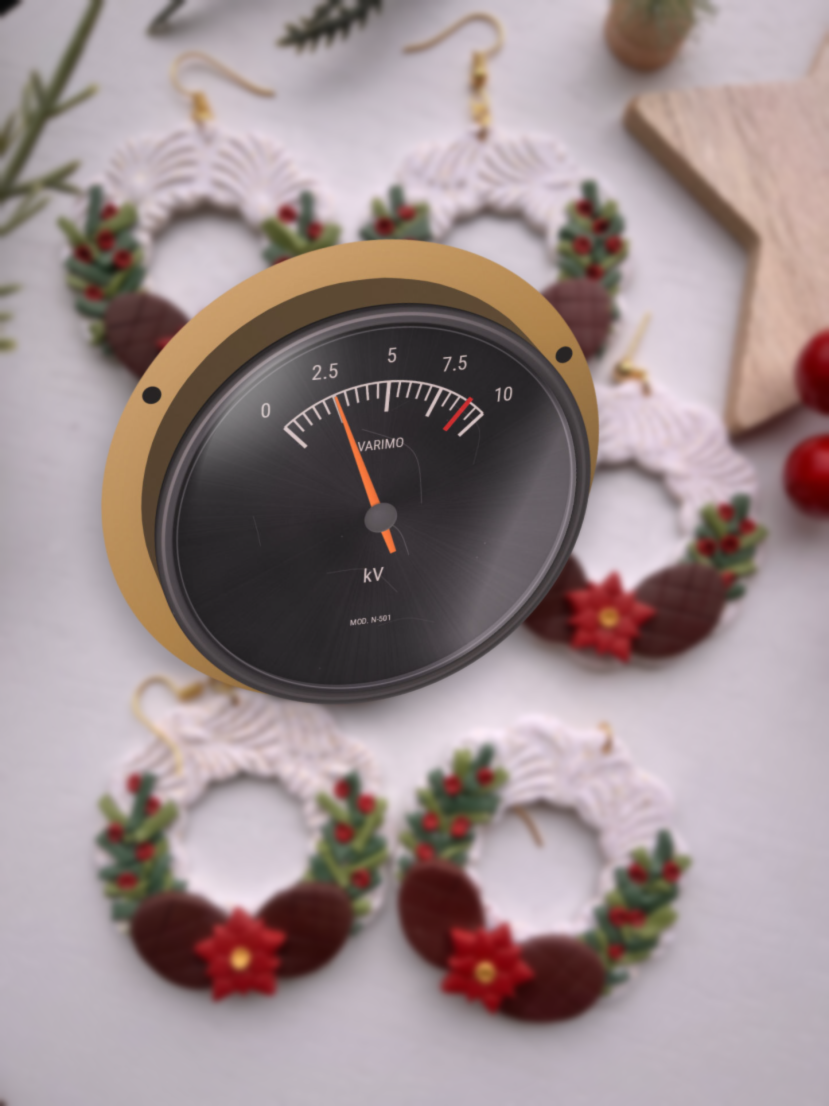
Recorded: value=2.5 unit=kV
